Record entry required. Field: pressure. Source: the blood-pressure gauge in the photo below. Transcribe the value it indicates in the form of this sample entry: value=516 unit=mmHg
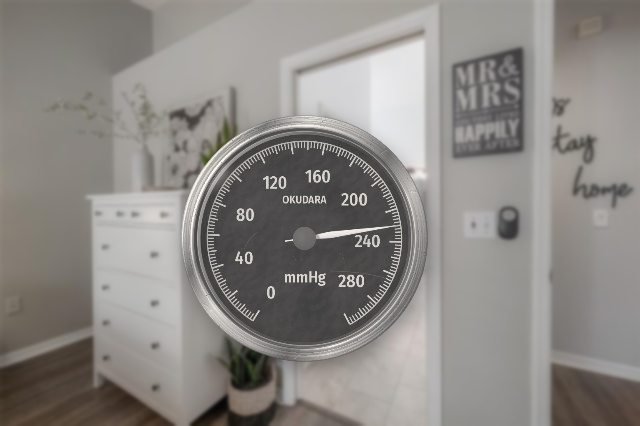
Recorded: value=230 unit=mmHg
